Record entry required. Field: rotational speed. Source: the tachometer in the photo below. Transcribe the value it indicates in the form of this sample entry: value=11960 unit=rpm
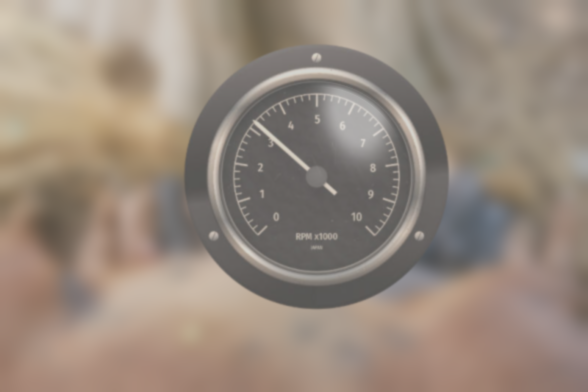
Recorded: value=3200 unit=rpm
